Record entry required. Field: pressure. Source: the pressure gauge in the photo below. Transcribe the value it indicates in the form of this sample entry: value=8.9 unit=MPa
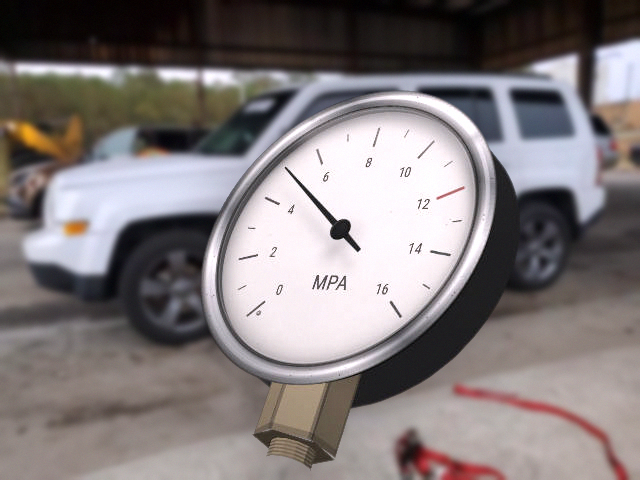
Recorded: value=5 unit=MPa
